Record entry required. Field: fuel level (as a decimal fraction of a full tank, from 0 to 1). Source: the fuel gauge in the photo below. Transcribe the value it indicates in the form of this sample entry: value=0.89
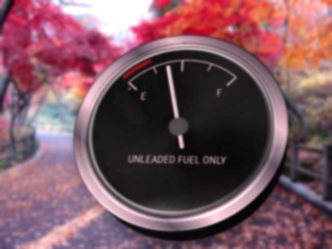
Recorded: value=0.375
